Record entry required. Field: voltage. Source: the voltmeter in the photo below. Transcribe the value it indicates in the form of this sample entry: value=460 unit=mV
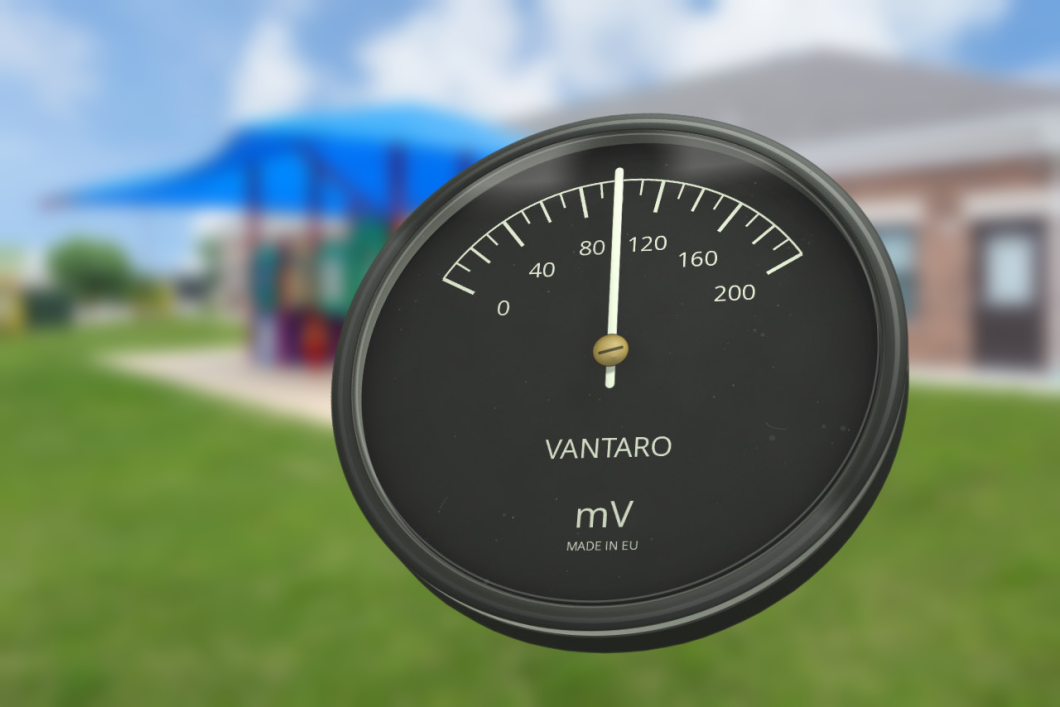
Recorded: value=100 unit=mV
